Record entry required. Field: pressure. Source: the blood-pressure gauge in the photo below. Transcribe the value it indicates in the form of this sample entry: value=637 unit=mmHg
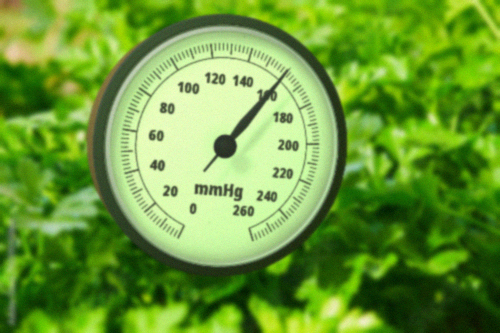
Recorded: value=160 unit=mmHg
